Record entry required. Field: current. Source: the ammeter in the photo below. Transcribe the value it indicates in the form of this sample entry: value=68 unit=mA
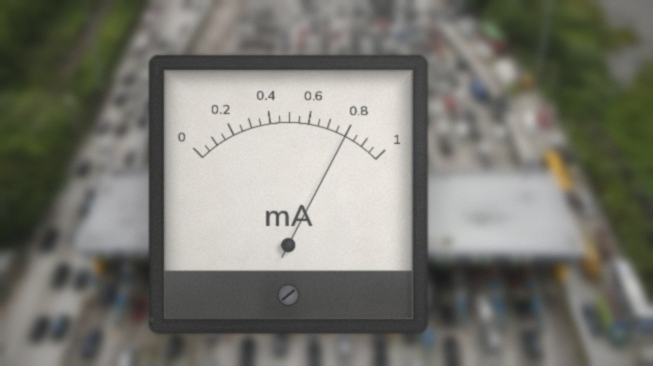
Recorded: value=0.8 unit=mA
